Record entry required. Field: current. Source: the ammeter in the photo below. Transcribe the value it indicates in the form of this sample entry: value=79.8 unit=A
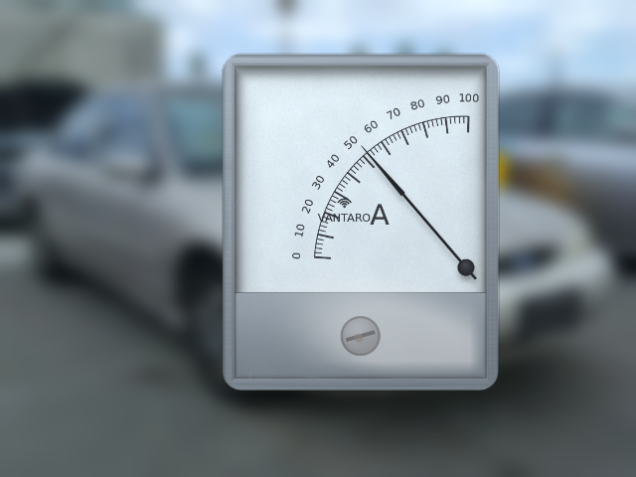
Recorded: value=52 unit=A
